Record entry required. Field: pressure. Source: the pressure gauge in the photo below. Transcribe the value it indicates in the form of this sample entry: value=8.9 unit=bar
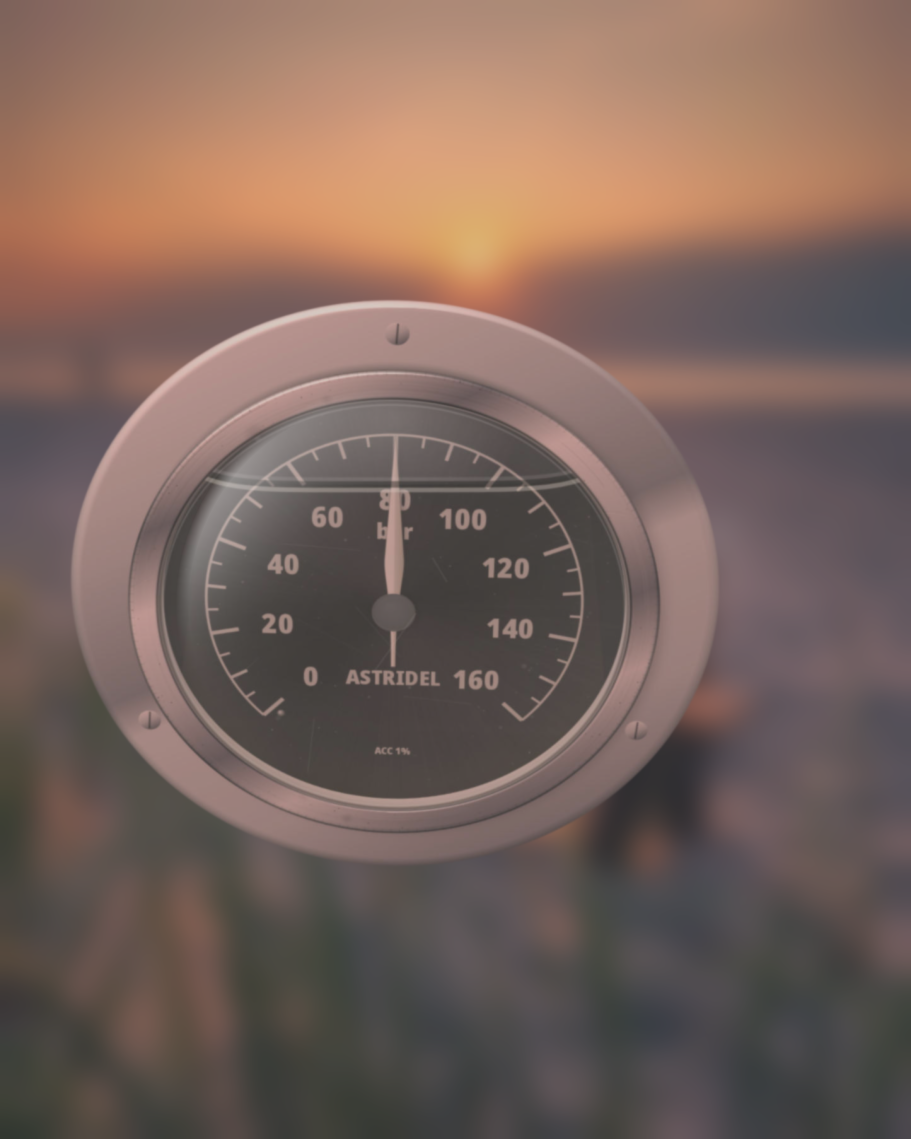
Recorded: value=80 unit=bar
